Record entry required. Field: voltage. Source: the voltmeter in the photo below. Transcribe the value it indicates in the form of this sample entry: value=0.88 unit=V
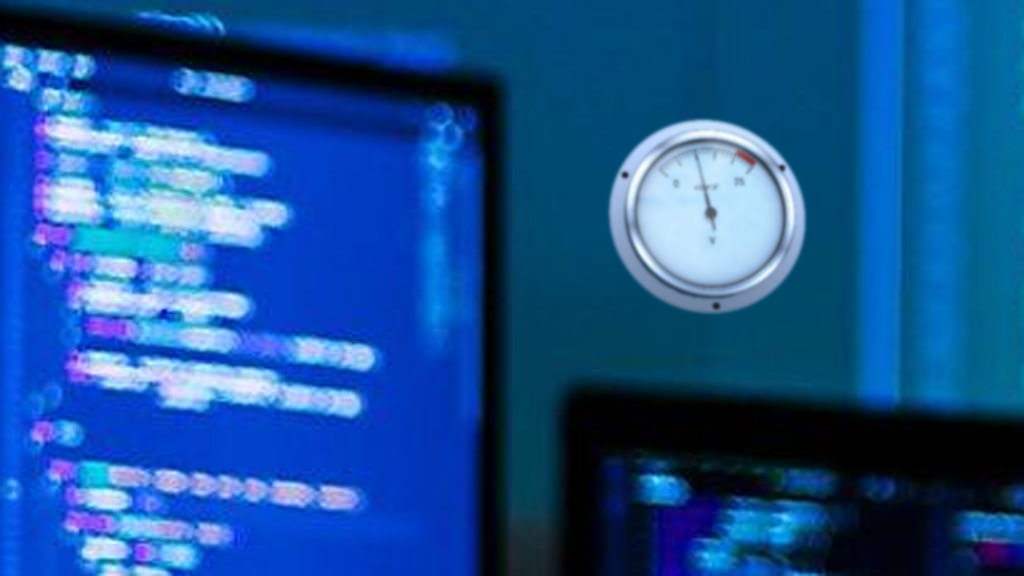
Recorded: value=10 unit=V
